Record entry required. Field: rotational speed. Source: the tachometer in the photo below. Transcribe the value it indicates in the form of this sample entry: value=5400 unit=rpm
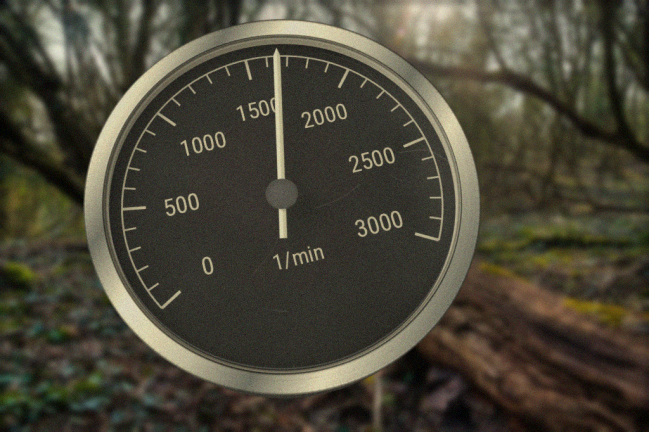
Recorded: value=1650 unit=rpm
